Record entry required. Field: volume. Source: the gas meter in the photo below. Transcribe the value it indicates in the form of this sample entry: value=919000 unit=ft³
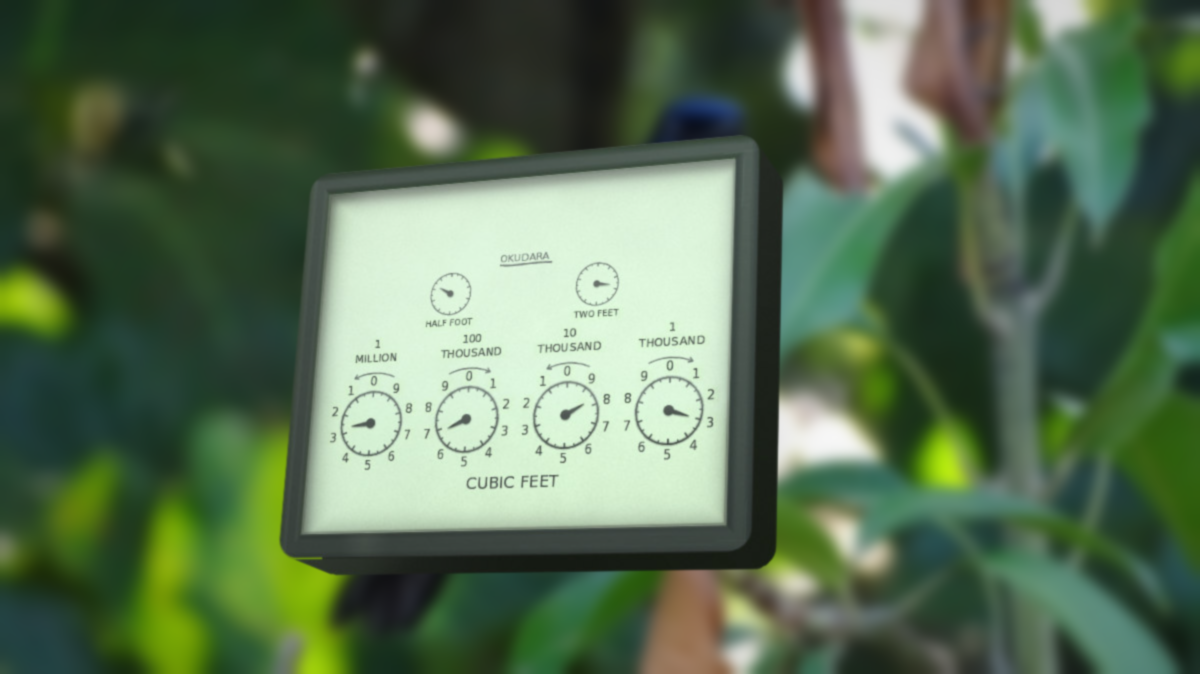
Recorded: value=268300 unit=ft³
